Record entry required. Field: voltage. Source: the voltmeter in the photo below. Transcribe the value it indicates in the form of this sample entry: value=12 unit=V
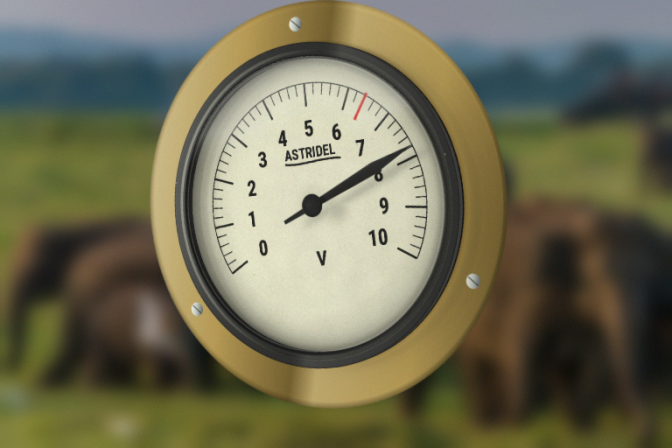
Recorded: value=7.8 unit=V
